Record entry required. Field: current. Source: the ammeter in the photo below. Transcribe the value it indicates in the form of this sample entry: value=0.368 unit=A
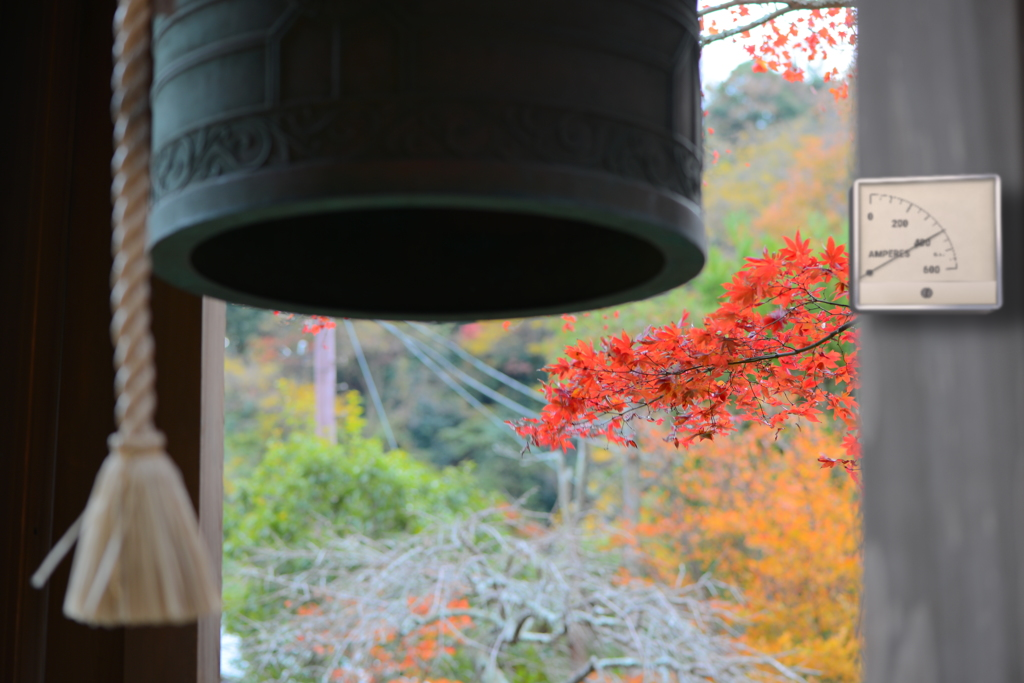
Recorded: value=400 unit=A
